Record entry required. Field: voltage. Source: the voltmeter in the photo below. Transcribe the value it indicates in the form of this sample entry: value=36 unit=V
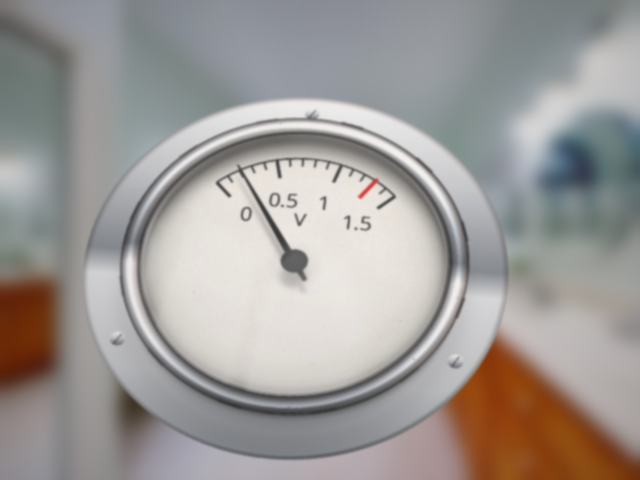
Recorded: value=0.2 unit=V
